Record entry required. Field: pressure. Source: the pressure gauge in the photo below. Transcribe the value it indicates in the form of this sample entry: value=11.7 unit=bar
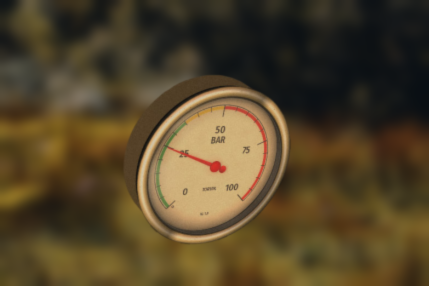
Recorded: value=25 unit=bar
